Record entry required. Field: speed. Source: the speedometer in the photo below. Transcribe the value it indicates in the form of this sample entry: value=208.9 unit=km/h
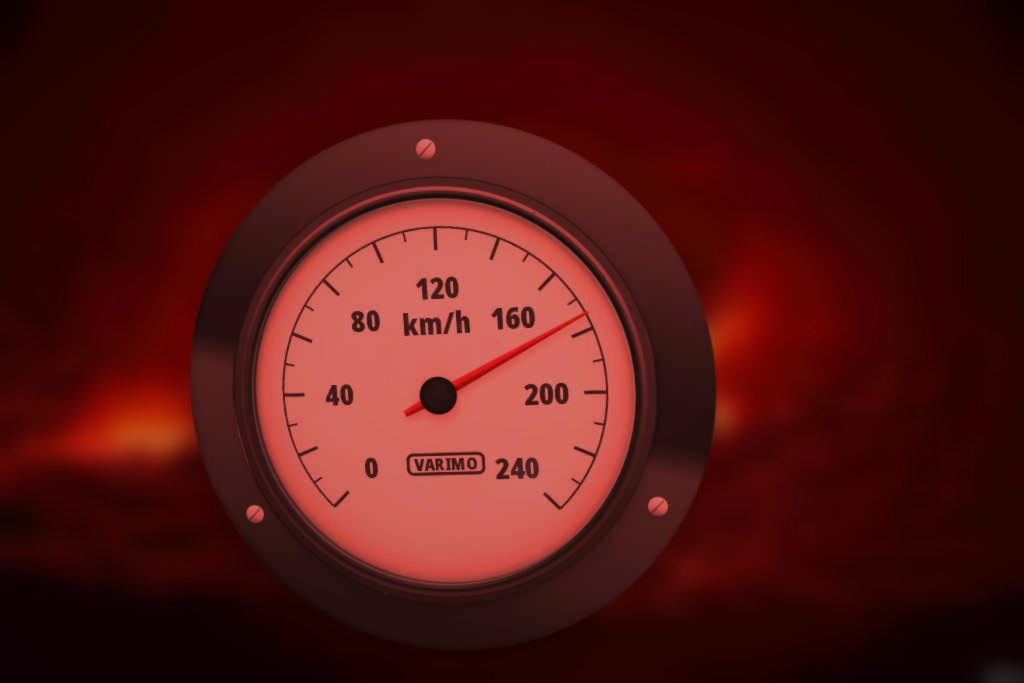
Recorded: value=175 unit=km/h
